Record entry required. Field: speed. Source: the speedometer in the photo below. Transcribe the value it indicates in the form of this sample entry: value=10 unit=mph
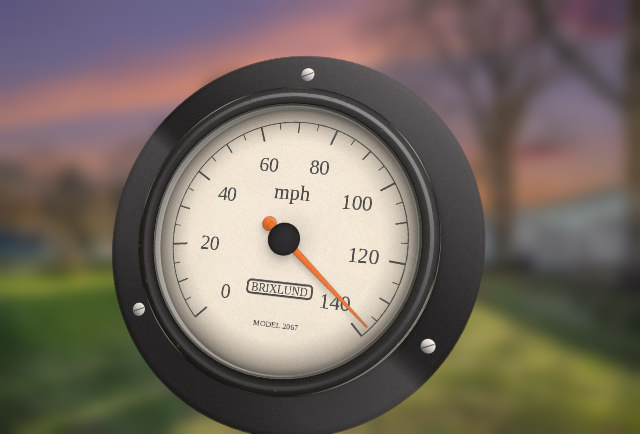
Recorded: value=137.5 unit=mph
